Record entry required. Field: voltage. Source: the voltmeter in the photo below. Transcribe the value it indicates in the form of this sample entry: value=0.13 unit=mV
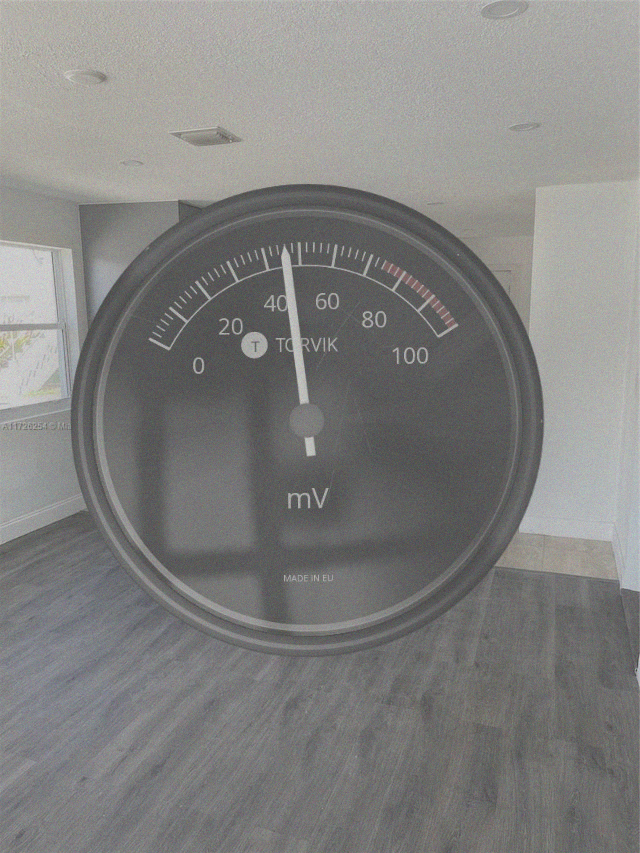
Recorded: value=46 unit=mV
